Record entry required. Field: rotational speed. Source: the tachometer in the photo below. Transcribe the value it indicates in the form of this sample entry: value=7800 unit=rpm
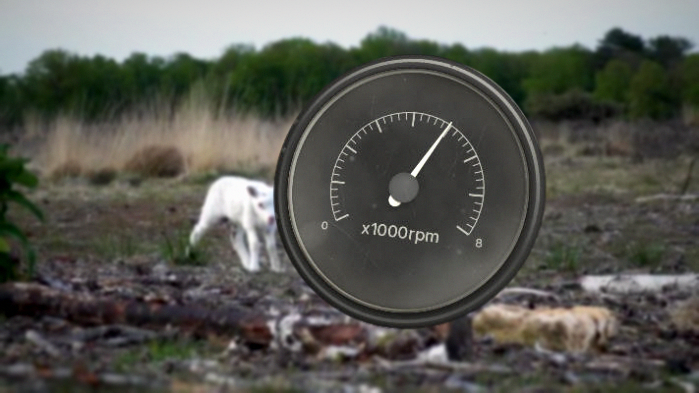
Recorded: value=5000 unit=rpm
